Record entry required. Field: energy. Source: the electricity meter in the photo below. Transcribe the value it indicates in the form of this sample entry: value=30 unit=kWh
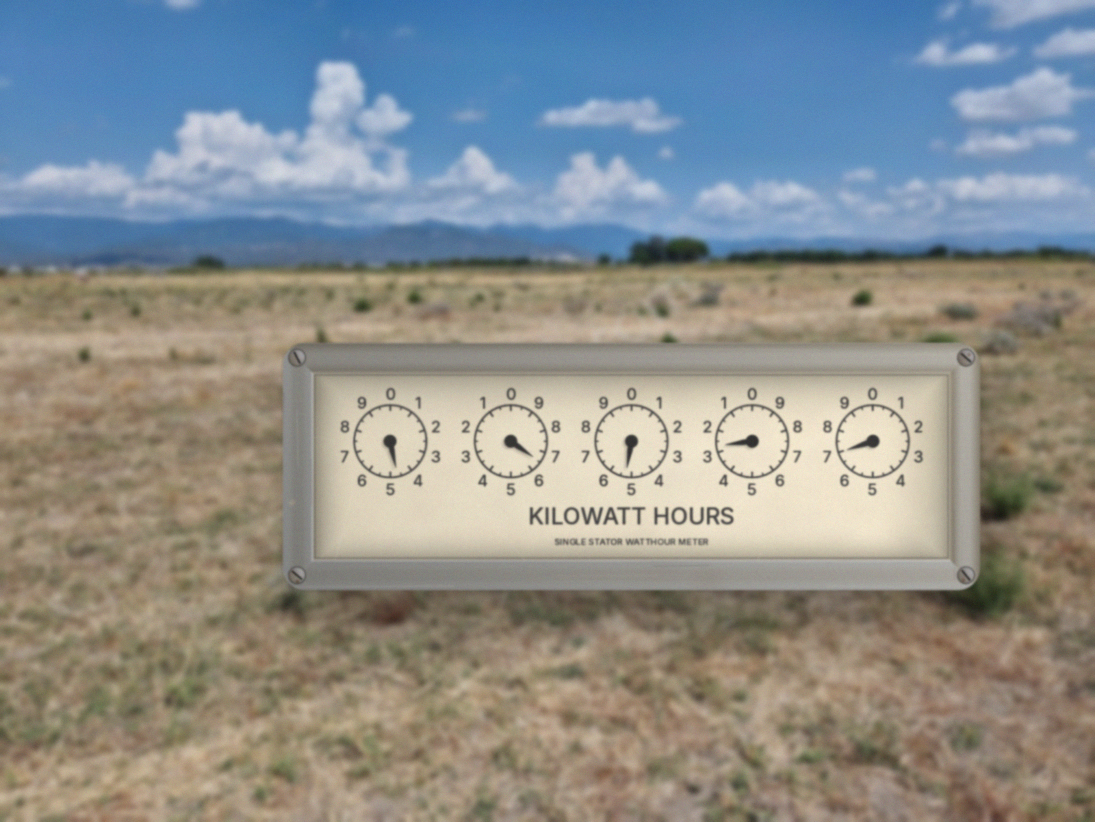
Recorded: value=46527 unit=kWh
